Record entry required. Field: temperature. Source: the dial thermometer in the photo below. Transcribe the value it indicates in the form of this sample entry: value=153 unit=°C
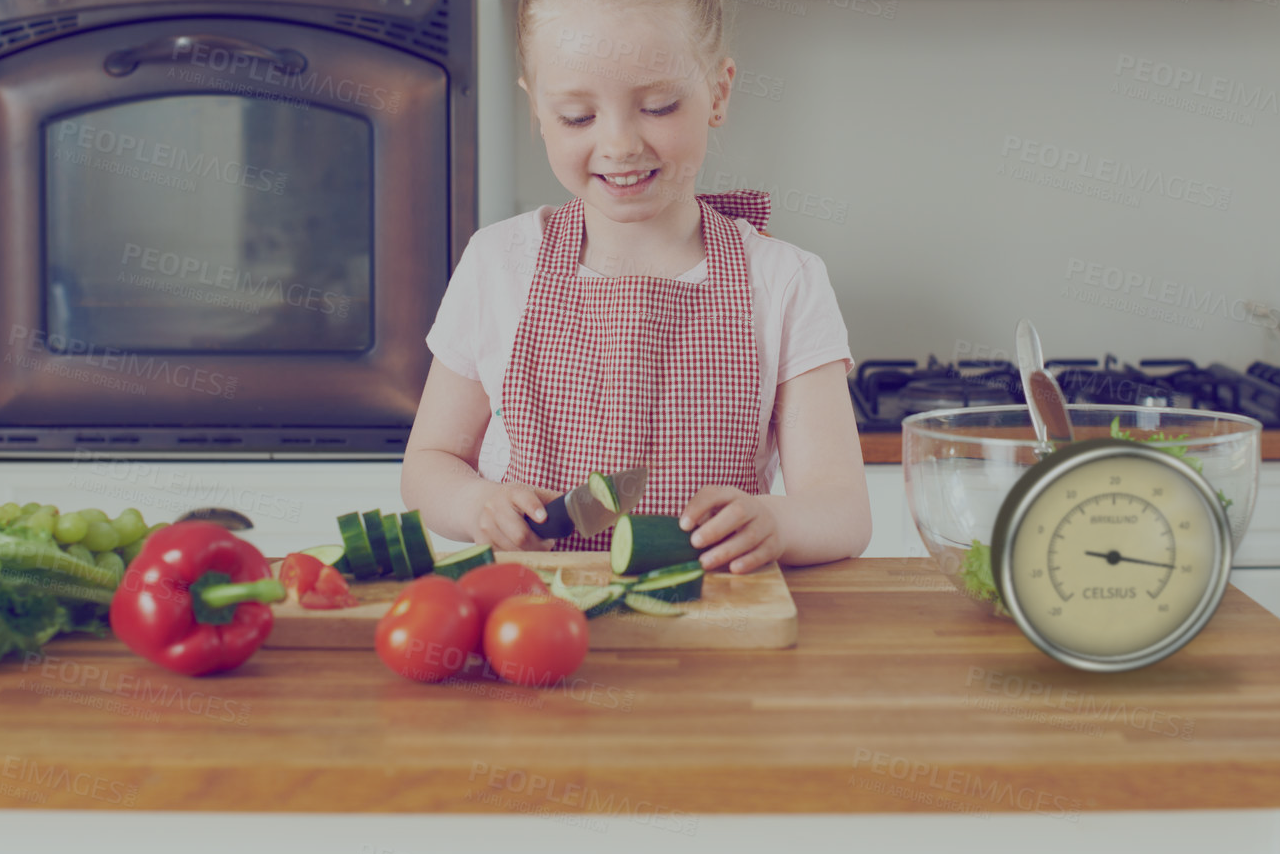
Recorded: value=50 unit=°C
